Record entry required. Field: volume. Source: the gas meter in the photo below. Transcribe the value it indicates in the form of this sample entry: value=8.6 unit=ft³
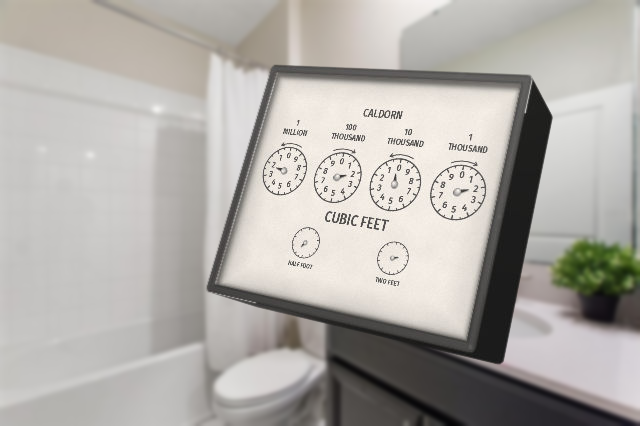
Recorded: value=220200 unit=ft³
